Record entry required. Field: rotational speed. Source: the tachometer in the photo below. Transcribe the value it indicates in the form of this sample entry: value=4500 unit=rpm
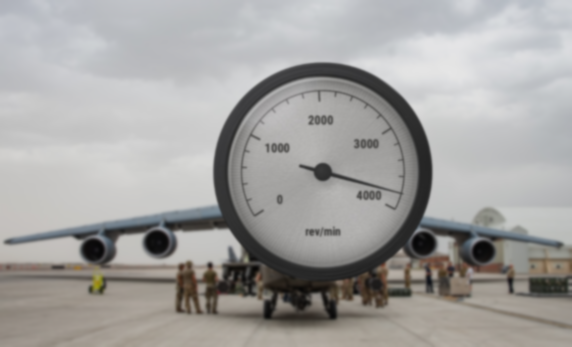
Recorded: value=3800 unit=rpm
